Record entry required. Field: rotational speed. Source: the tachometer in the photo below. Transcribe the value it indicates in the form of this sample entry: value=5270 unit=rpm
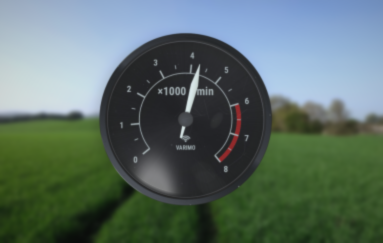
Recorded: value=4250 unit=rpm
